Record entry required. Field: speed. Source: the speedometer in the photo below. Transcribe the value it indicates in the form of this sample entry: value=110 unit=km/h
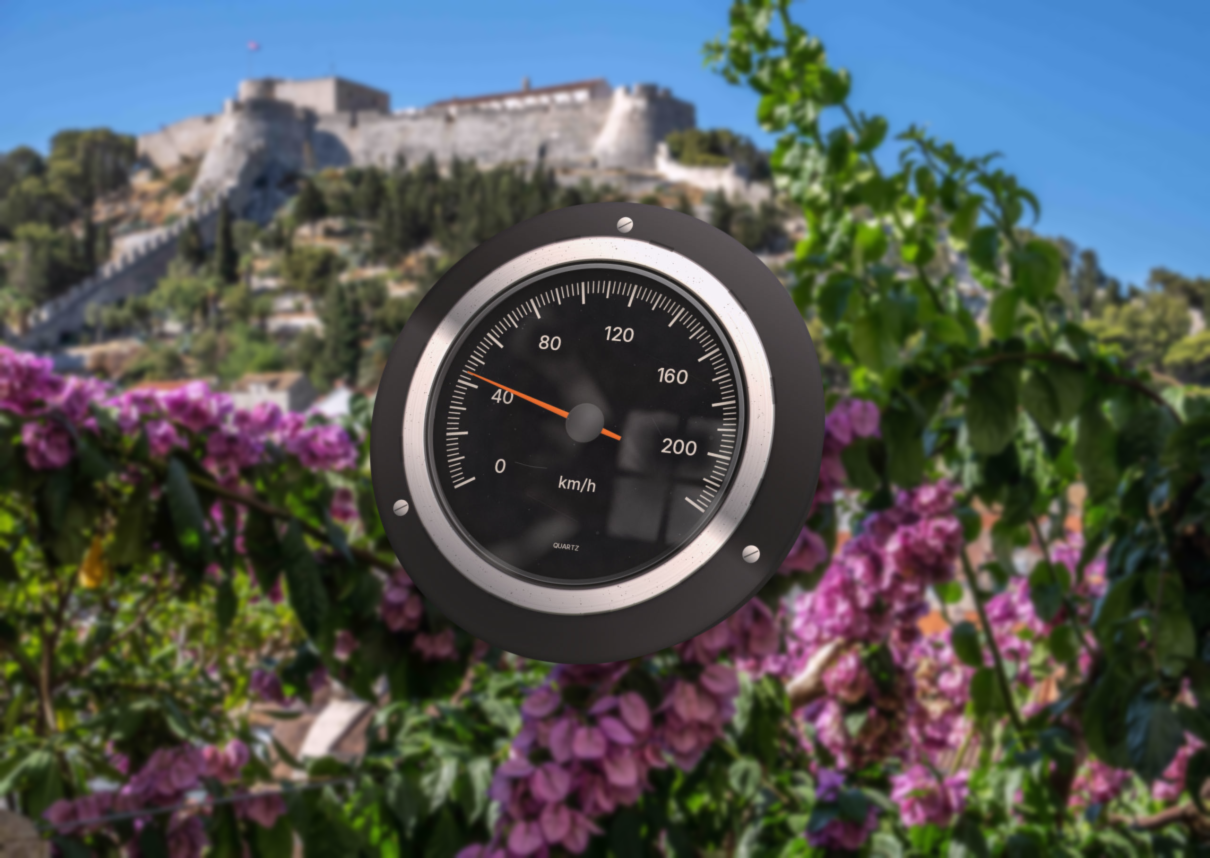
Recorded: value=44 unit=km/h
